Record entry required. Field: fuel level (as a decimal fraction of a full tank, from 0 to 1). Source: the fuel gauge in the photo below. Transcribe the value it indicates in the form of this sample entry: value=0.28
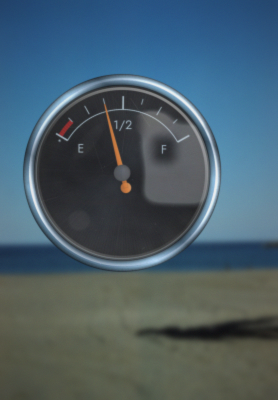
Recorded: value=0.375
